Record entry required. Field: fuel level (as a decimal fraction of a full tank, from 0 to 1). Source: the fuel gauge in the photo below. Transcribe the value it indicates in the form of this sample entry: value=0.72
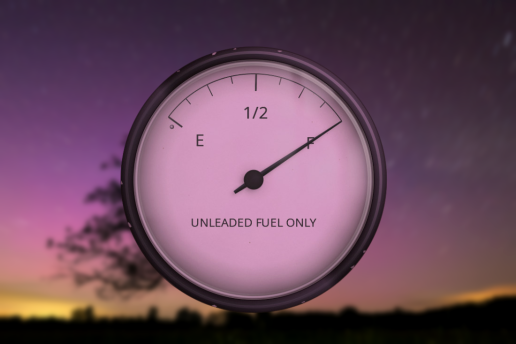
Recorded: value=1
